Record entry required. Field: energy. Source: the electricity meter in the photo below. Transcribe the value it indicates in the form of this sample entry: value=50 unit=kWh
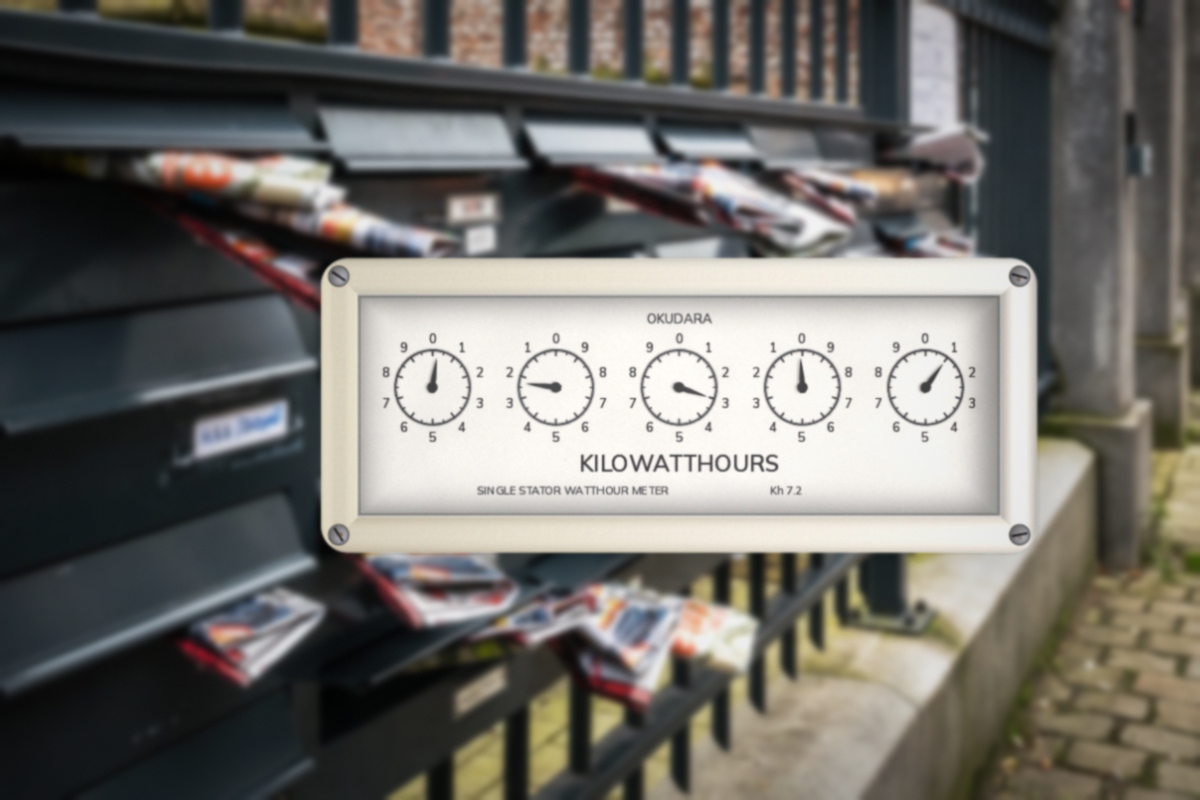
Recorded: value=2301 unit=kWh
